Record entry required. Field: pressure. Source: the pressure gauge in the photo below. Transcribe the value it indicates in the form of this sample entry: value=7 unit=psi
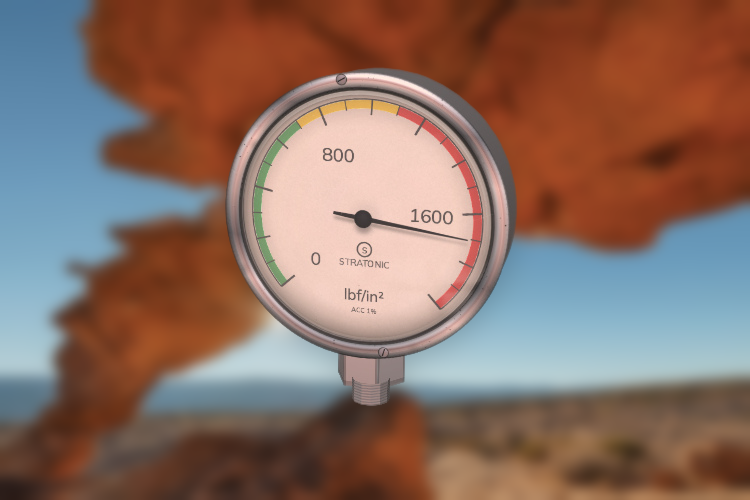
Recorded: value=1700 unit=psi
